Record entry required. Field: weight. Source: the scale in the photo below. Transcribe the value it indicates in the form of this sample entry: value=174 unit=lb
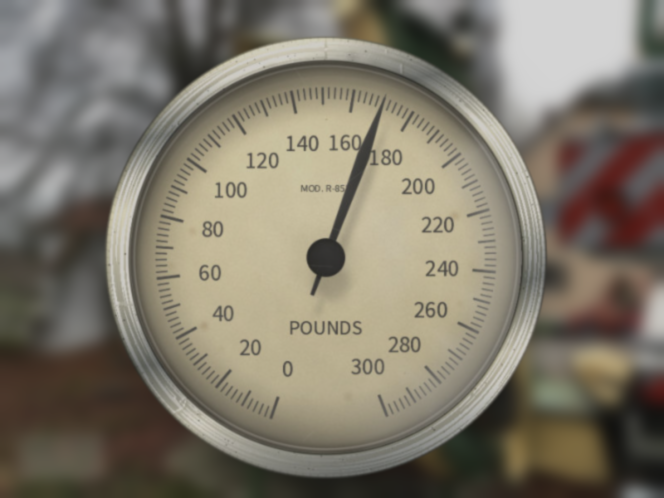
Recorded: value=170 unit=lb
